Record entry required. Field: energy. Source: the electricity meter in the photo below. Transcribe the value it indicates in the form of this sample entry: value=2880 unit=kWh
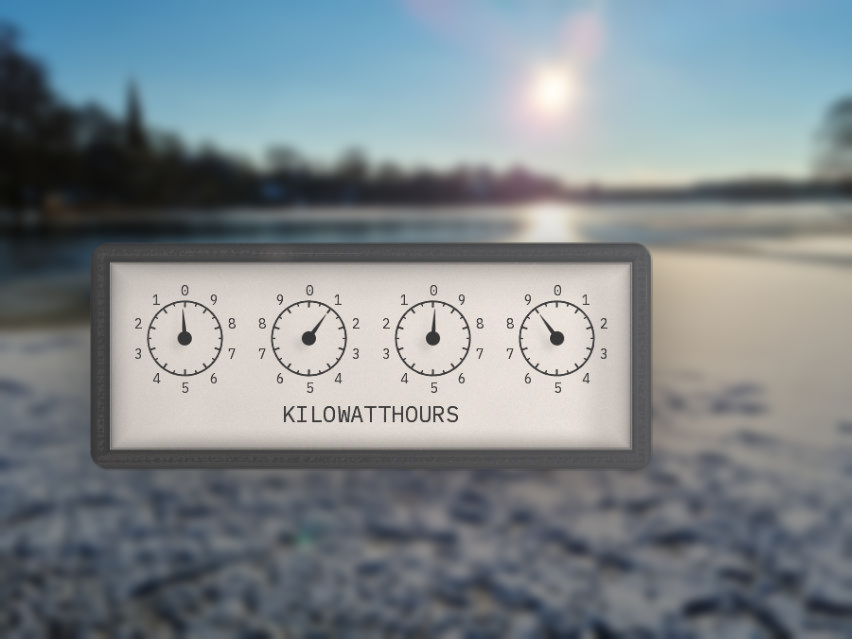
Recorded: value=99 unit=kWh
